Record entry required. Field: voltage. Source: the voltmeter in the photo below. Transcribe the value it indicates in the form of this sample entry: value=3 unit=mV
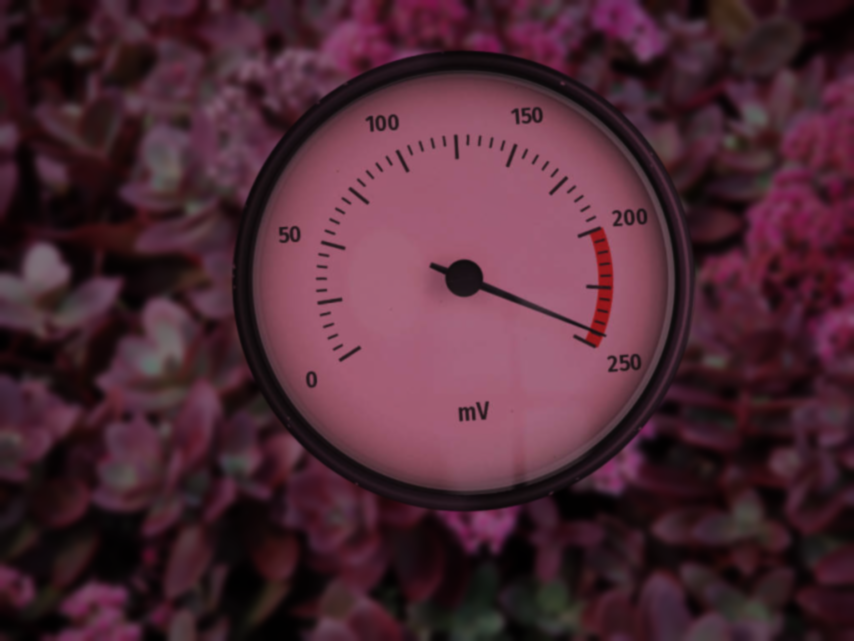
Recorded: value=245 unit=mV
